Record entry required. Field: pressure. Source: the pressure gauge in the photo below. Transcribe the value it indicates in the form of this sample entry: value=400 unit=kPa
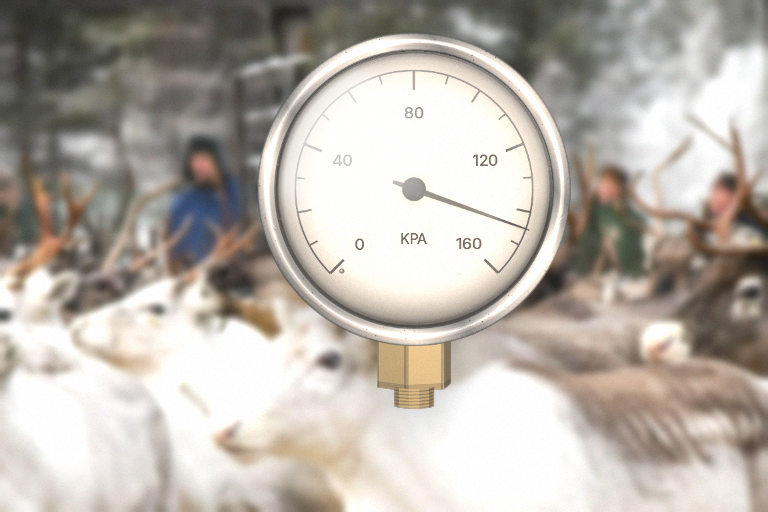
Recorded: value=145 unit=kPa
